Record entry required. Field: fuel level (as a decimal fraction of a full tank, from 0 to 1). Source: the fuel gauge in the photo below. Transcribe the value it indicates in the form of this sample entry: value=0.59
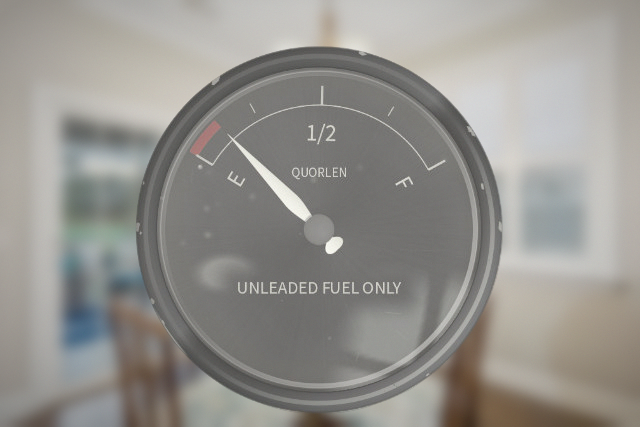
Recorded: value=0.125
